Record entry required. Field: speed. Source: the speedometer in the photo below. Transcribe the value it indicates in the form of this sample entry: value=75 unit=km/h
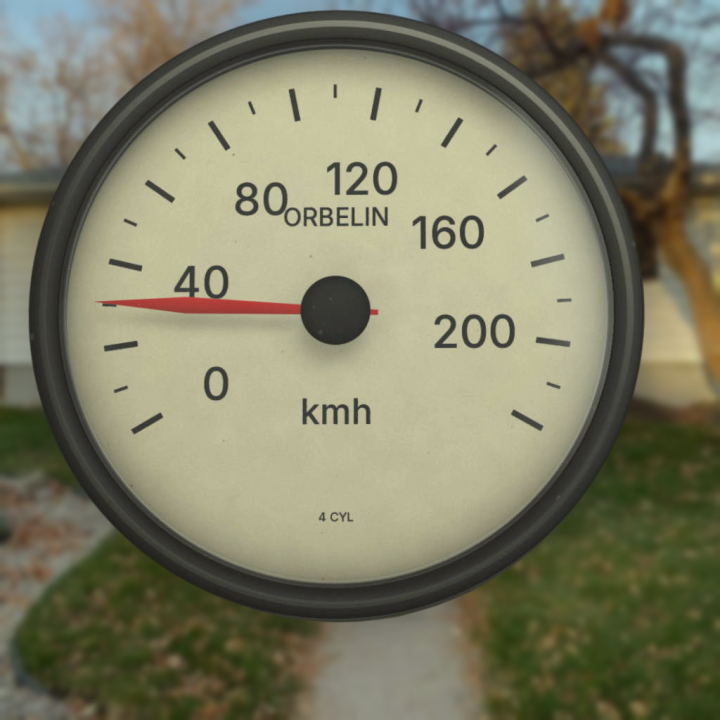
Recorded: value=30 unit=km/h
